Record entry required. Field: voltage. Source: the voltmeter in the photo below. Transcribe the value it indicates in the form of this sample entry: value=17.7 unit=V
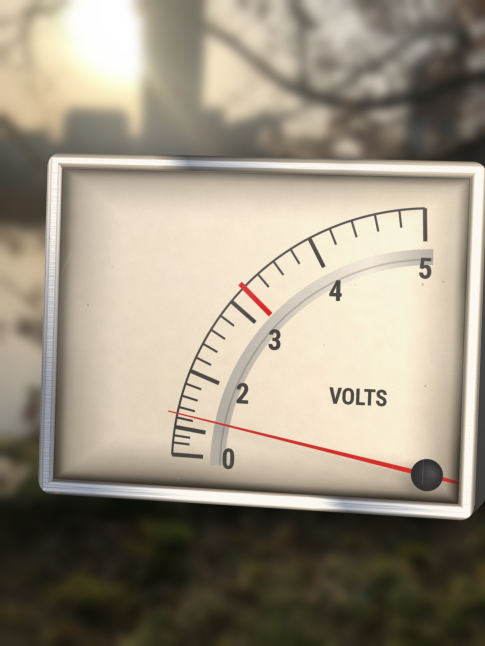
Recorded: value=1.3 unit=V
